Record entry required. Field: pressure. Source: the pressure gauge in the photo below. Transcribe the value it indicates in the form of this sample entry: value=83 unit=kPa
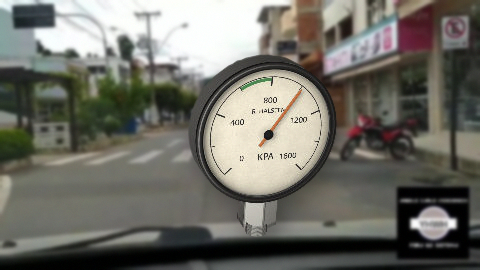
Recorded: value=1000 unit=kPa
